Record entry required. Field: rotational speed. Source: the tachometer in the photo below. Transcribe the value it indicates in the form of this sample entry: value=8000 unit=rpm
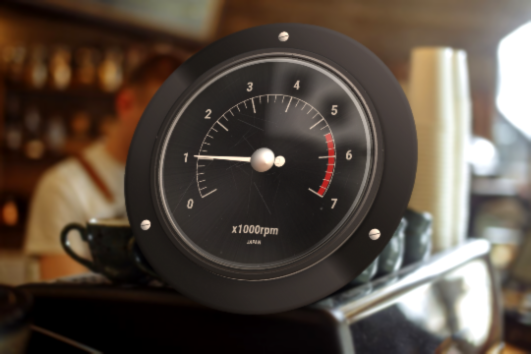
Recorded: value=1000 unit=rpm
